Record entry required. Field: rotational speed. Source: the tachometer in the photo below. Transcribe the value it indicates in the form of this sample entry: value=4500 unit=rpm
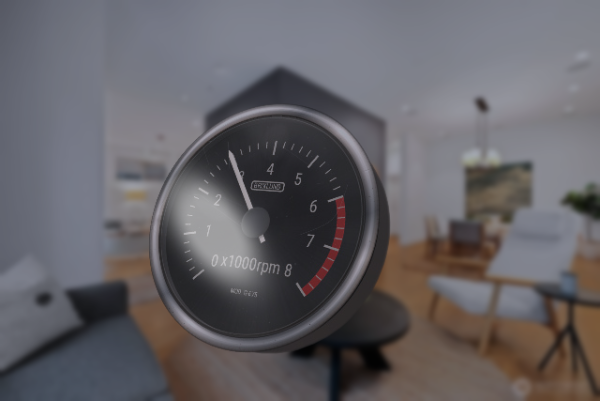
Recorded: value=3000 unit=rpm
